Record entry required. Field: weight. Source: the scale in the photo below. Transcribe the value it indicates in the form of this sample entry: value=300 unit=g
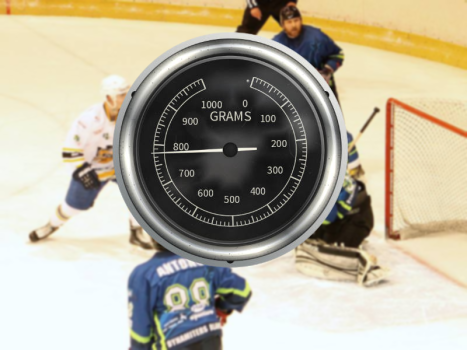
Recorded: value=780 unit=g
